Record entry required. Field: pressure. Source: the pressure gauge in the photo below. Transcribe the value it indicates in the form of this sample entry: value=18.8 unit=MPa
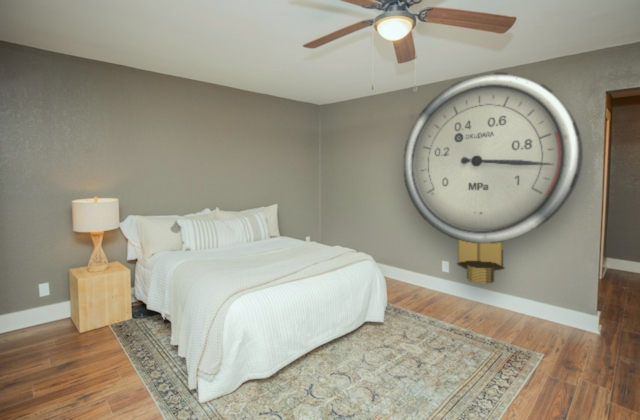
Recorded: value=0.9 unit=MPa
